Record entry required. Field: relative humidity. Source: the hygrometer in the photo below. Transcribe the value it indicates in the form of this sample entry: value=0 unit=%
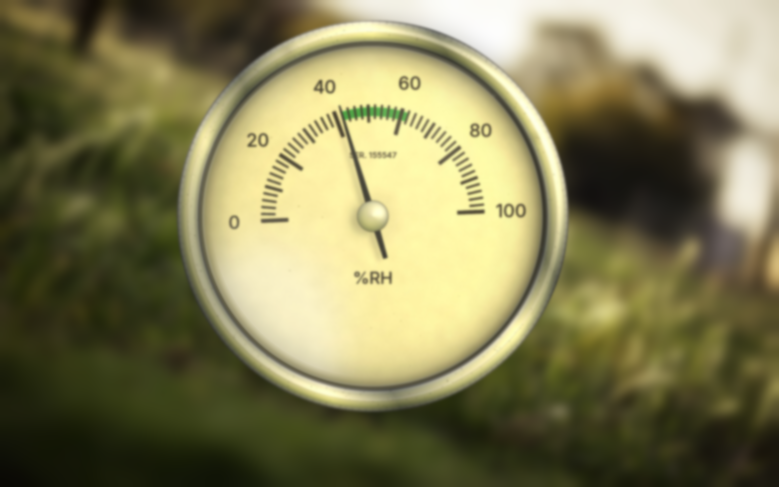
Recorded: value=42 unit=%
